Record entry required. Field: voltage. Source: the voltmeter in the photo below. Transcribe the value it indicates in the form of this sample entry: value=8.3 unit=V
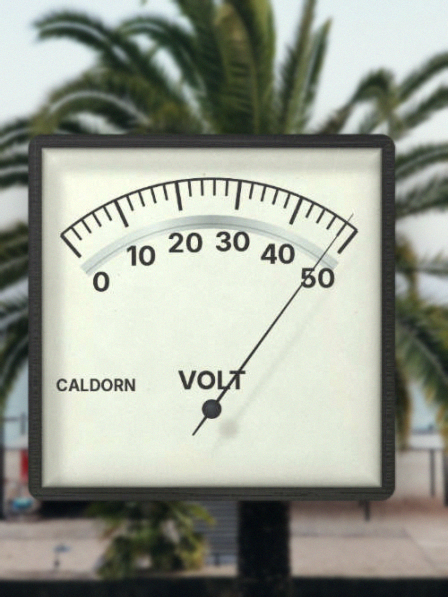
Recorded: value=48 unit=V
